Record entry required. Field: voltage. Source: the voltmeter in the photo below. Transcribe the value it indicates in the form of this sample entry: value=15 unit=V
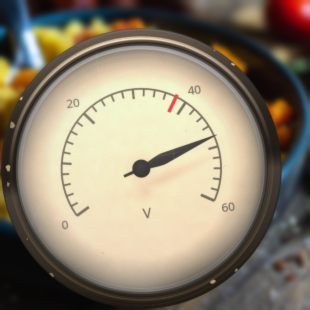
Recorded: value=48 unit=V
